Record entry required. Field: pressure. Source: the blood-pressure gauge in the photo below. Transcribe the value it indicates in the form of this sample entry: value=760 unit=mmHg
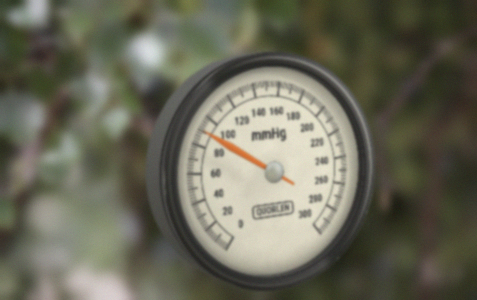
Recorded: value=90 unit=mmHg
